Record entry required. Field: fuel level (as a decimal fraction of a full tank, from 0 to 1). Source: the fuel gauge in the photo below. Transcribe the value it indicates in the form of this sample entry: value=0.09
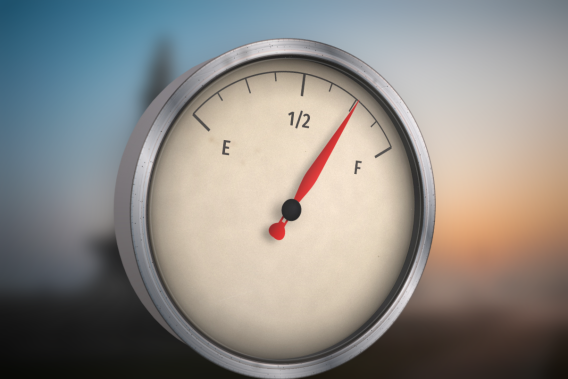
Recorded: value=0.75
